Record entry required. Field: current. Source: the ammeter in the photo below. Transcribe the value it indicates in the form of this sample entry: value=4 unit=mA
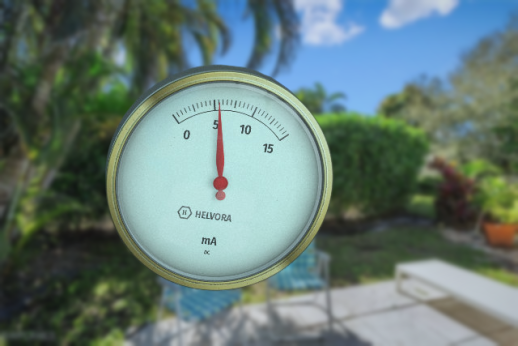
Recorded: value=5.5 unit=mA
